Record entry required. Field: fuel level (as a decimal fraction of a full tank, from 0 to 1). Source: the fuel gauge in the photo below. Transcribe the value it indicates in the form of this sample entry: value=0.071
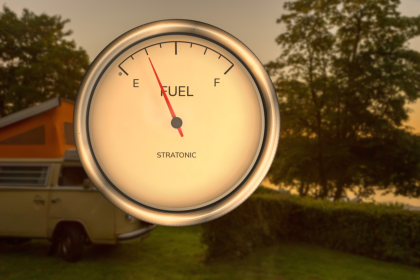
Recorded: value=0.25
